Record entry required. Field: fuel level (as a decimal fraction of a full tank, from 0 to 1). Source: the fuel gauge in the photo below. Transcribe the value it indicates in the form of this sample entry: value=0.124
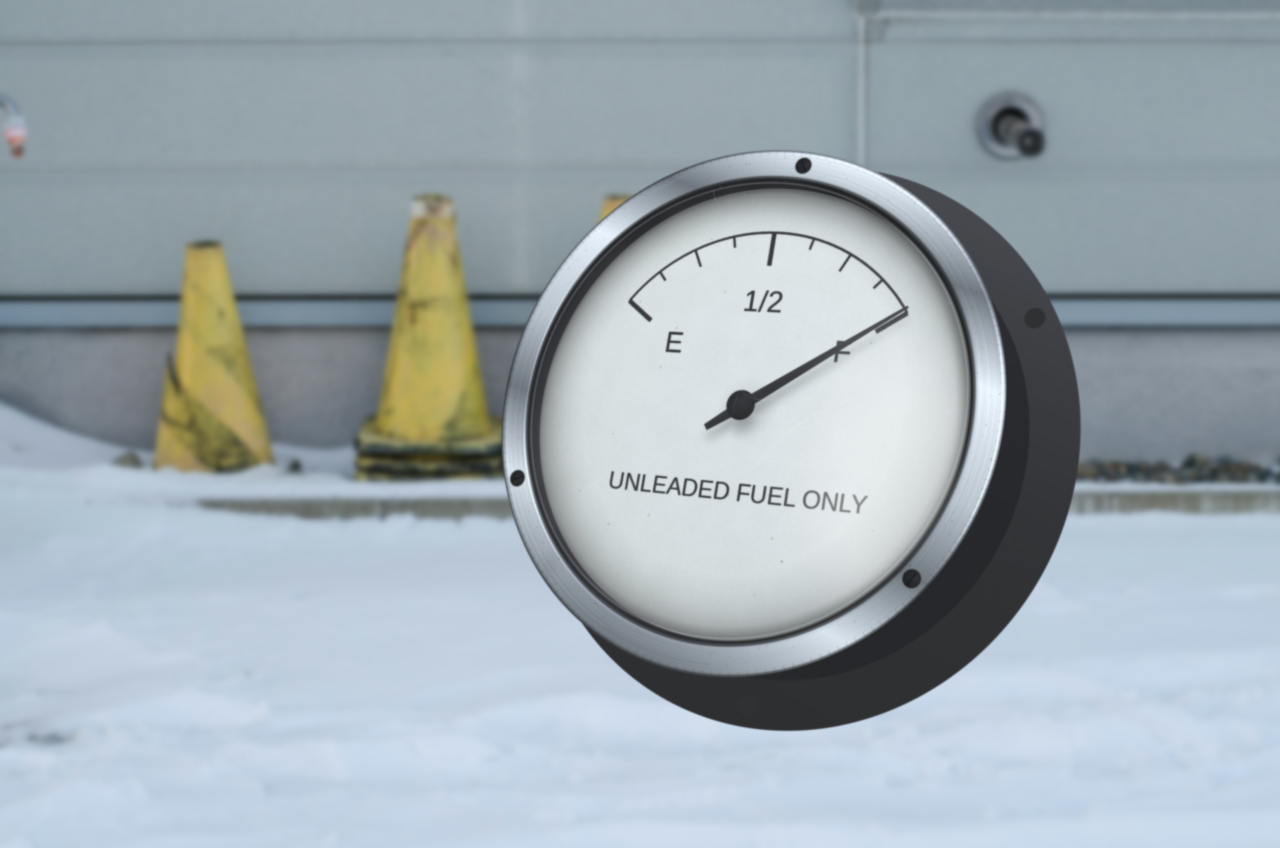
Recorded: value=1
